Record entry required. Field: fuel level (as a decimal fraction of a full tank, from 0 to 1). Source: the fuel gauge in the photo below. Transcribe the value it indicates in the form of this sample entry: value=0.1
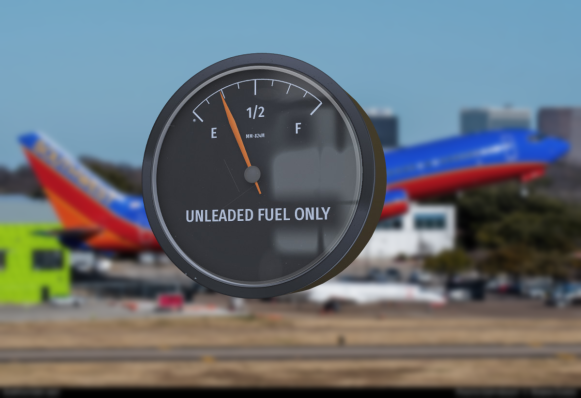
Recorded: value=0.25
